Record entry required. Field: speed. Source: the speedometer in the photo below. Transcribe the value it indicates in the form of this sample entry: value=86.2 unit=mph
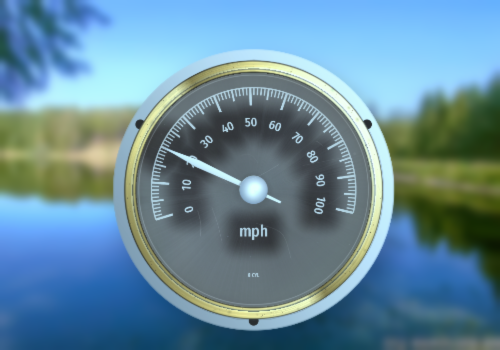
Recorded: value=20 unit=mph
